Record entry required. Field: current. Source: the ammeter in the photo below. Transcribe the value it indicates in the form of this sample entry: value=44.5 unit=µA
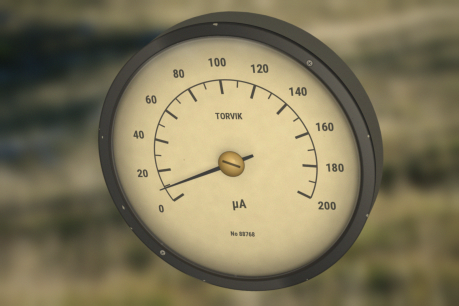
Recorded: value=10 unit=µA
